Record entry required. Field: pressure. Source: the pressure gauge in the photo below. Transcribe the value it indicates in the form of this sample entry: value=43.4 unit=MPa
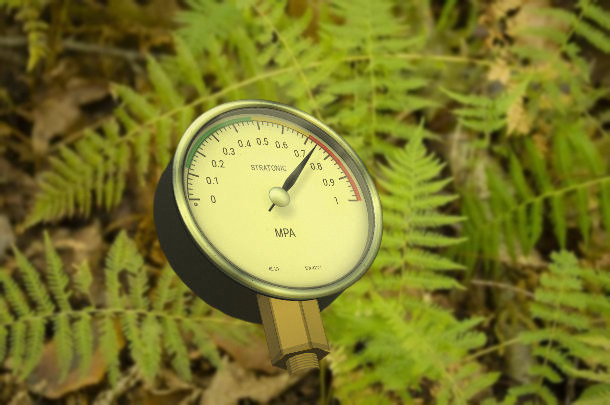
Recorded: value=0.74 unit=MPa
